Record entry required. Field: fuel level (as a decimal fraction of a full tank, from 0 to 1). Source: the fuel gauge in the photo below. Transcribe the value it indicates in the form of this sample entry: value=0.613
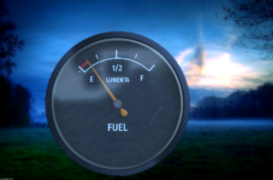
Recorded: value=0.125
